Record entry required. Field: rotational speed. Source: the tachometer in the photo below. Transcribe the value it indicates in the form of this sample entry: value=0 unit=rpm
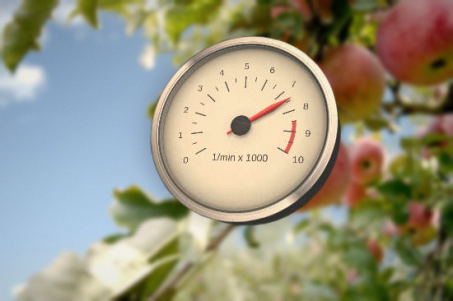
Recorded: value=7500 unit=rpm
